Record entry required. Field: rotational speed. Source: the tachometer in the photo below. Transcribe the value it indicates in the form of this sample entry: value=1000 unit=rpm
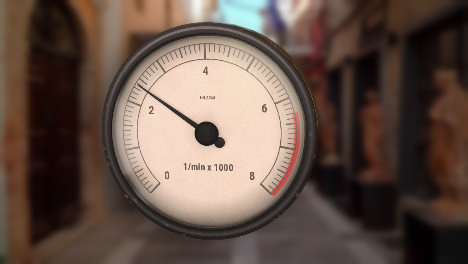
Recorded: value=2400 unit=rpm
